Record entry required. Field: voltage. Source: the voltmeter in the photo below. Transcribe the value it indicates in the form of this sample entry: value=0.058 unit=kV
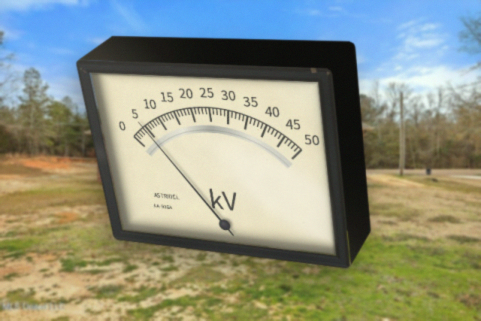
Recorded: value=5 unit=kV
